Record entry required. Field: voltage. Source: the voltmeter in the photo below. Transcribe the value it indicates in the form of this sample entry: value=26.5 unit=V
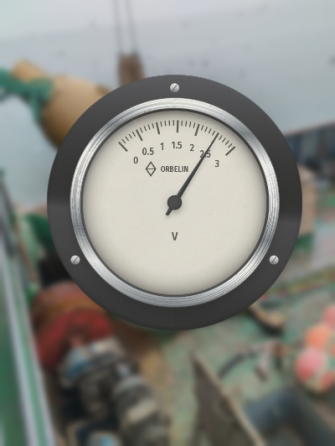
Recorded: value=2.5 unit=V
